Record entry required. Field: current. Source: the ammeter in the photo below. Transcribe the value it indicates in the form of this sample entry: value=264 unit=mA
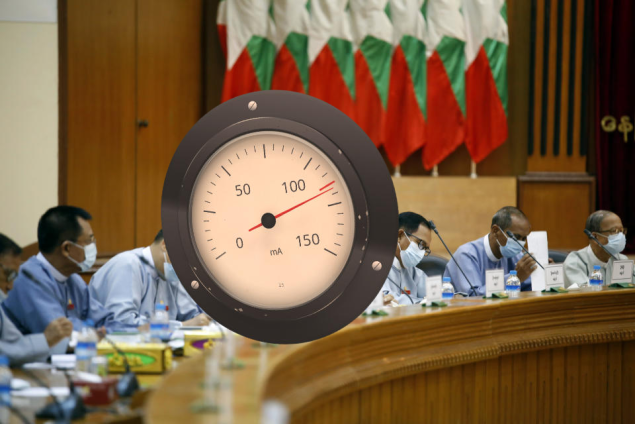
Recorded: value=117.5 unit=mA
